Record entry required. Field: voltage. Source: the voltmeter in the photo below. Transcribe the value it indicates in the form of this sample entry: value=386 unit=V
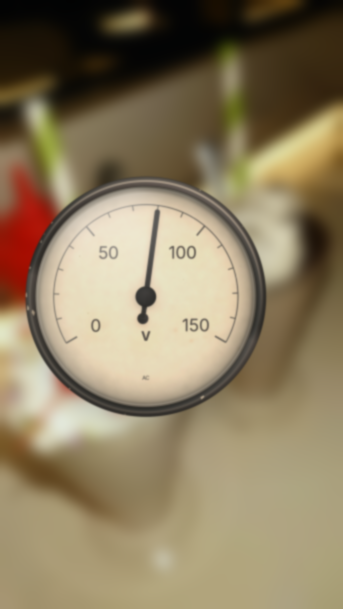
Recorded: value=80 unit=V
